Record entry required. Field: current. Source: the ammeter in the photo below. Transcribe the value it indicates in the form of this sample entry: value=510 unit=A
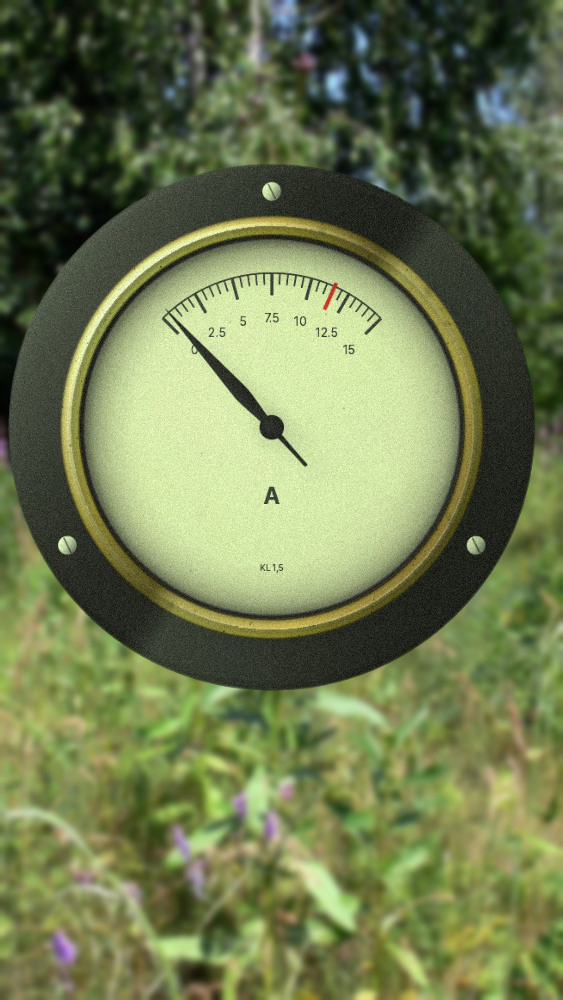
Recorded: value=0.5 unit=A
